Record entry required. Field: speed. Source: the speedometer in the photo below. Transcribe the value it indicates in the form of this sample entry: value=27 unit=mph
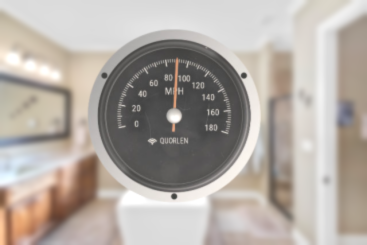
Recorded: value=90 unit=mph
